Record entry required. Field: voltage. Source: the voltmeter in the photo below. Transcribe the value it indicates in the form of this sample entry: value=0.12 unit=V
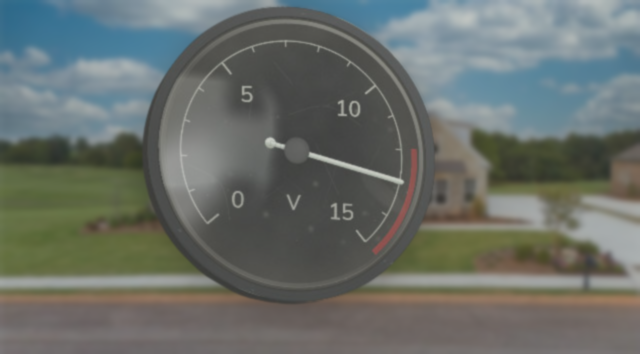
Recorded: value=13 unit=V
